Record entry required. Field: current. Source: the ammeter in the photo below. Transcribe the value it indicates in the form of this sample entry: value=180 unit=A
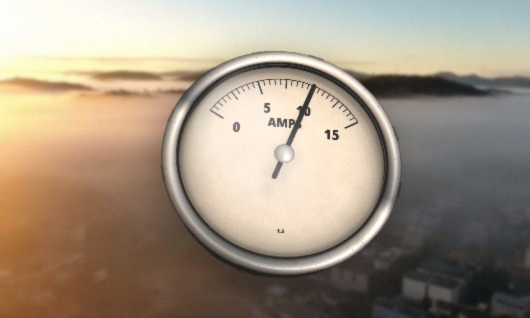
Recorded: value=10 unit=A
